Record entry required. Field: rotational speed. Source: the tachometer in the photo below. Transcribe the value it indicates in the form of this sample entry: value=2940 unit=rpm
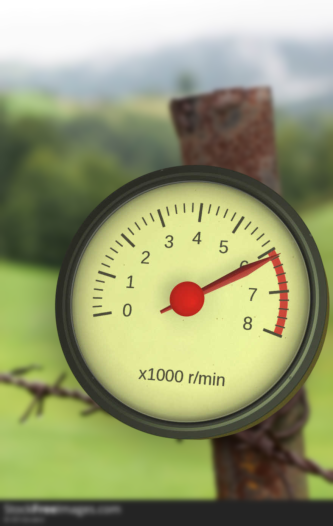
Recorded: value=6200 unit=rpm
